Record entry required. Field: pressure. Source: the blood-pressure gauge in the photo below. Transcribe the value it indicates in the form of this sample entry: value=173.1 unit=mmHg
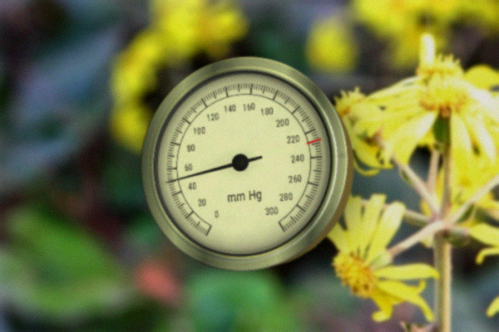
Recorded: value=50 unit=mmHg
